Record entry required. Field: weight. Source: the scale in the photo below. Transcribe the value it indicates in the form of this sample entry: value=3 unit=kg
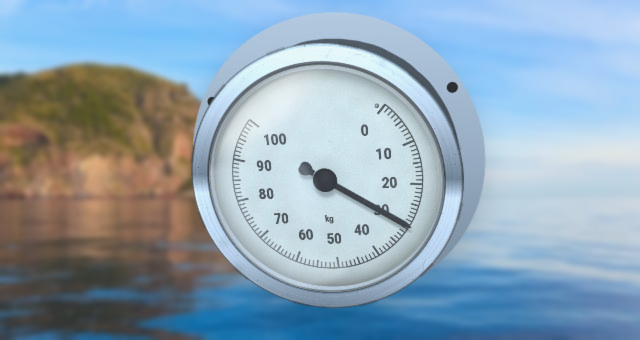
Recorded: value=30 unit=kg
